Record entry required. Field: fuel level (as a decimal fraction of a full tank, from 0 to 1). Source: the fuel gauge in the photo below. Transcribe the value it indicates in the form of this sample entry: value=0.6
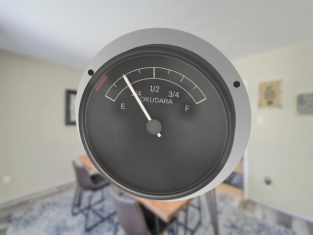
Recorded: value=0.25
